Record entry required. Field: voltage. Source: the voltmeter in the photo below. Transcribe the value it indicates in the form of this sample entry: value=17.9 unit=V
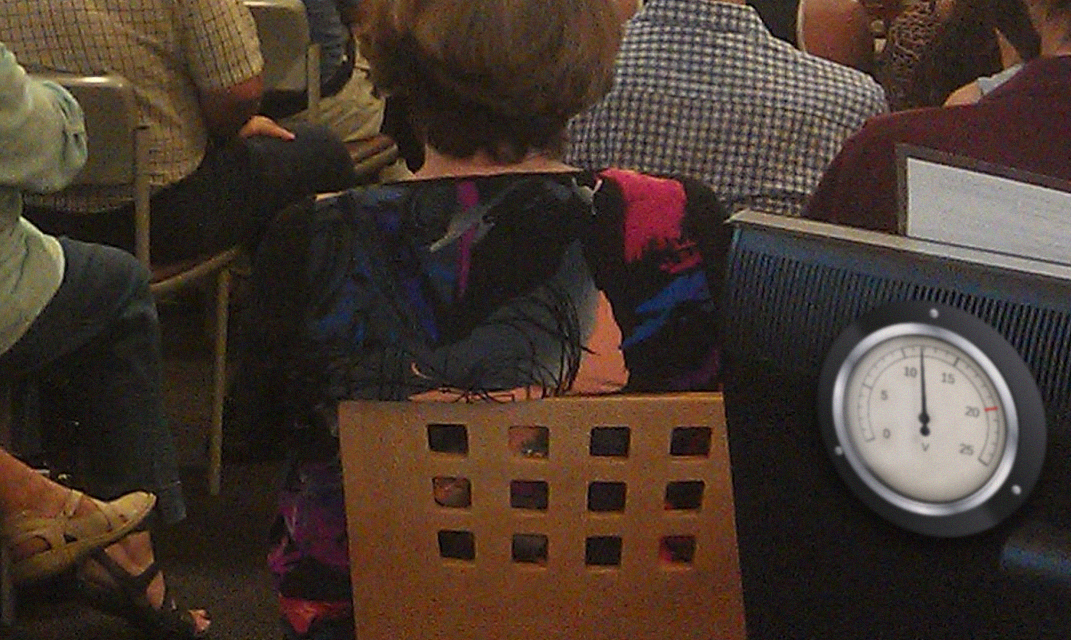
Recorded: value=12 unit=V
